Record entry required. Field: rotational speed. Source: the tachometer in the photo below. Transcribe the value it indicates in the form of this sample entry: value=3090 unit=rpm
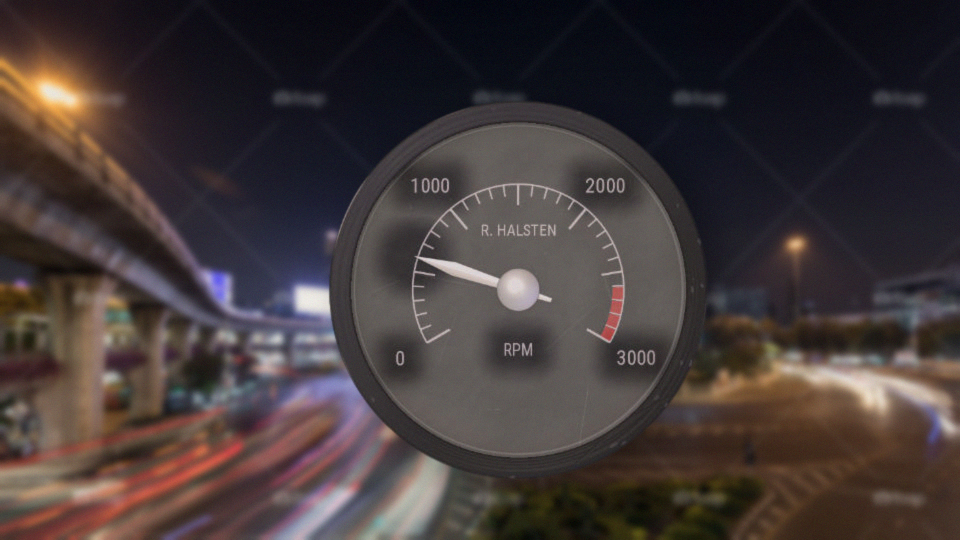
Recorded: value=600 unit=rpm
